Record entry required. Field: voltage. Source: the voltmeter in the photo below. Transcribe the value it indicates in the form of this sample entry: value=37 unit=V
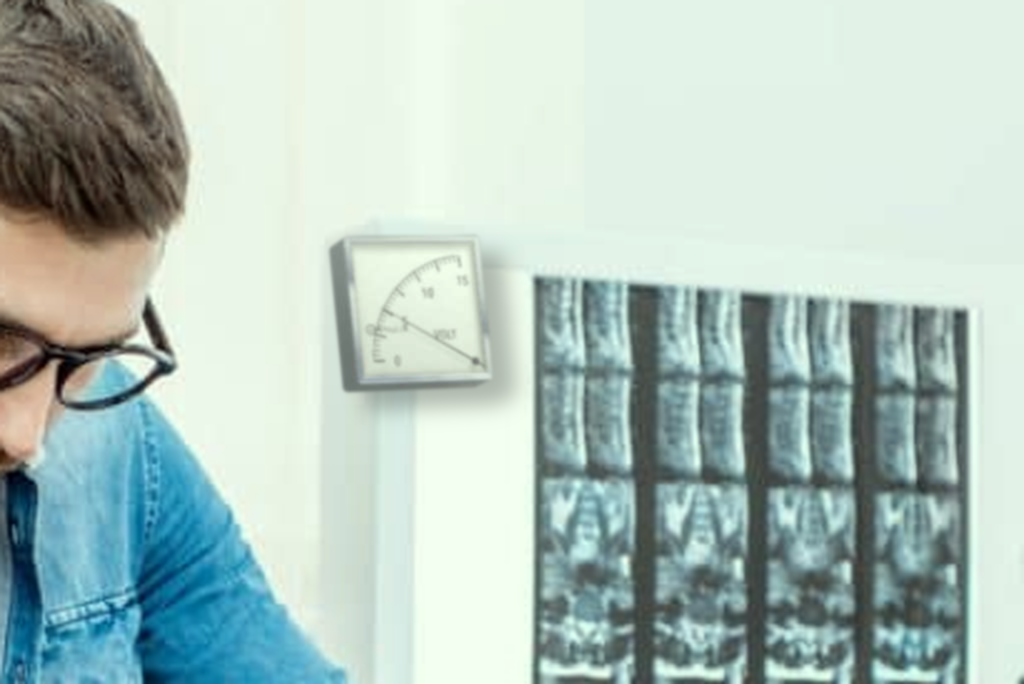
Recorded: value=5 unit=V
